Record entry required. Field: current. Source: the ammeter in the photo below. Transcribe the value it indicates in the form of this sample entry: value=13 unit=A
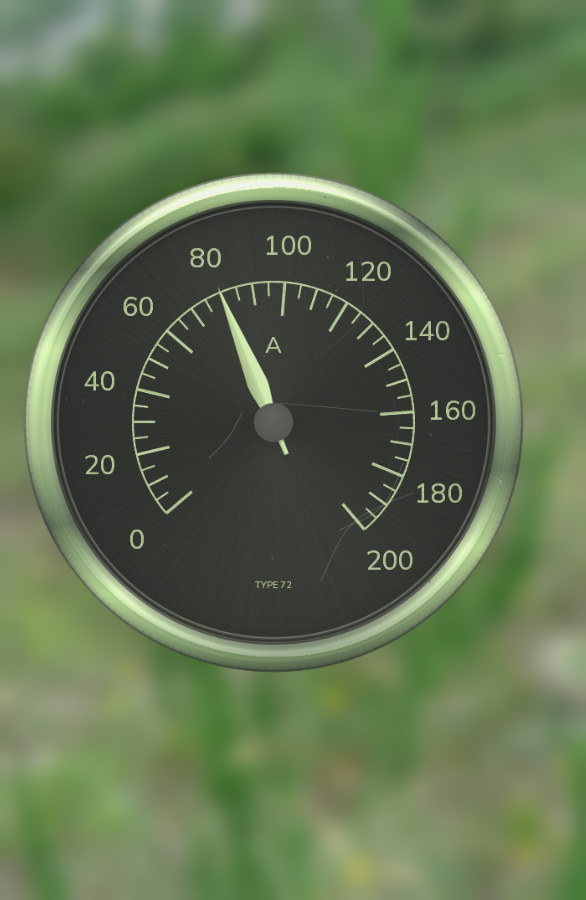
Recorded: value=80 unit=A
